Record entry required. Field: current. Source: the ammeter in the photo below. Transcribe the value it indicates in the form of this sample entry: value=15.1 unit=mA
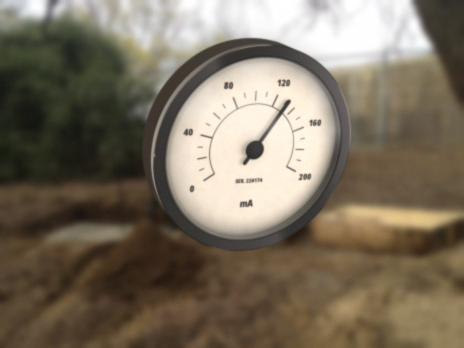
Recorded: value=130 unit=mA
